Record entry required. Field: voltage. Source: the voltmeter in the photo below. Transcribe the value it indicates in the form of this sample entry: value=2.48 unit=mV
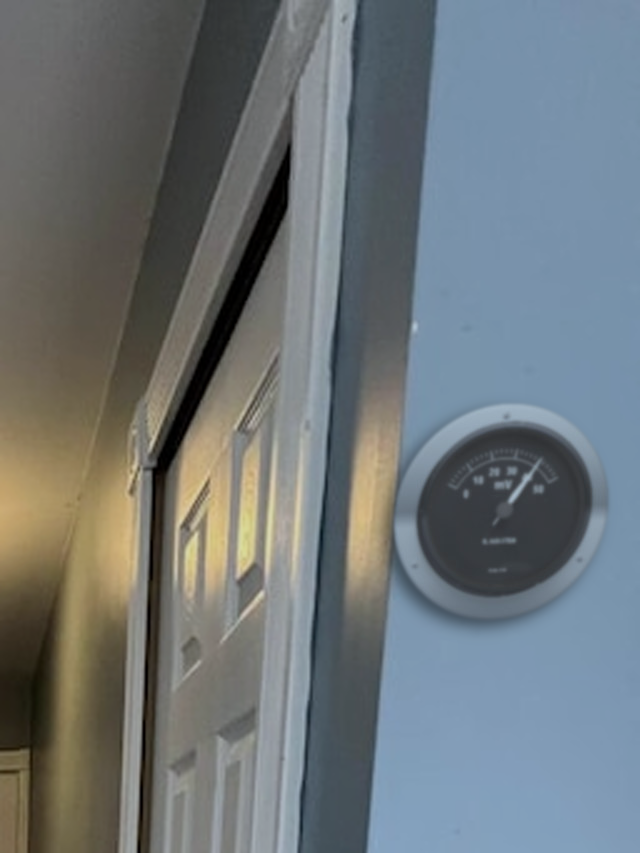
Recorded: value=40 unit=mV
